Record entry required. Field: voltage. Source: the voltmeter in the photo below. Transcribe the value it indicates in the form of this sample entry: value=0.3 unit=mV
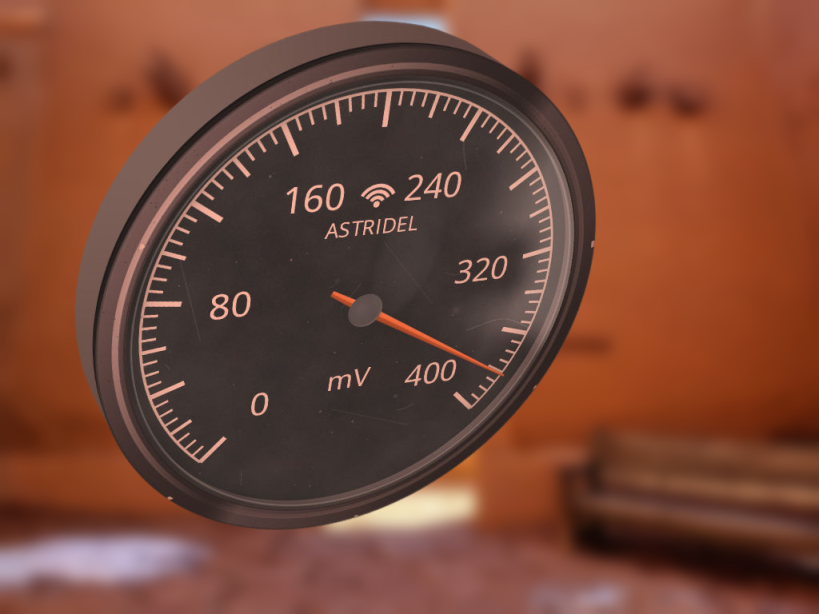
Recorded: value=380 unit=mV
